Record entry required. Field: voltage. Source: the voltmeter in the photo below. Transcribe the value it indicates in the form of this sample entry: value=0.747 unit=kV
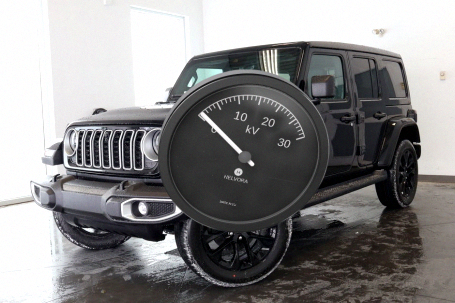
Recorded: value=1 unit=kV
